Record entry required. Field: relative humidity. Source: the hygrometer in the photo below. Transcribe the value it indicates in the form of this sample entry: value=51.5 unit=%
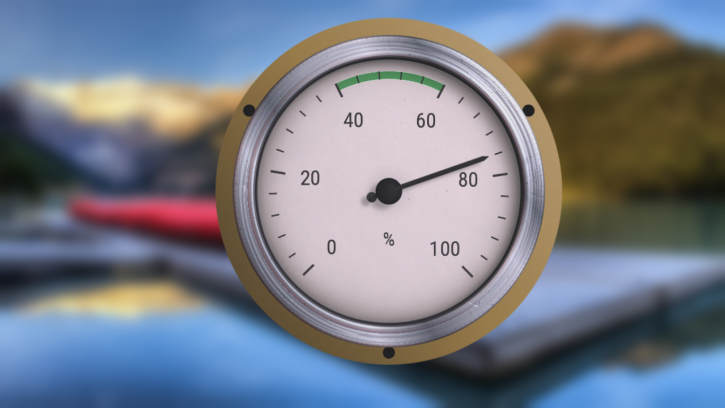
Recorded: value=76 unit=%
